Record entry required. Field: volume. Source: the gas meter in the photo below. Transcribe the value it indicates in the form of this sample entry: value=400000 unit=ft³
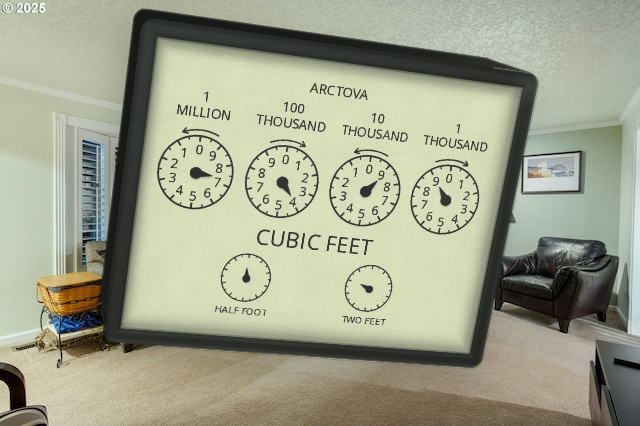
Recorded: value=738900 unit=ft³
